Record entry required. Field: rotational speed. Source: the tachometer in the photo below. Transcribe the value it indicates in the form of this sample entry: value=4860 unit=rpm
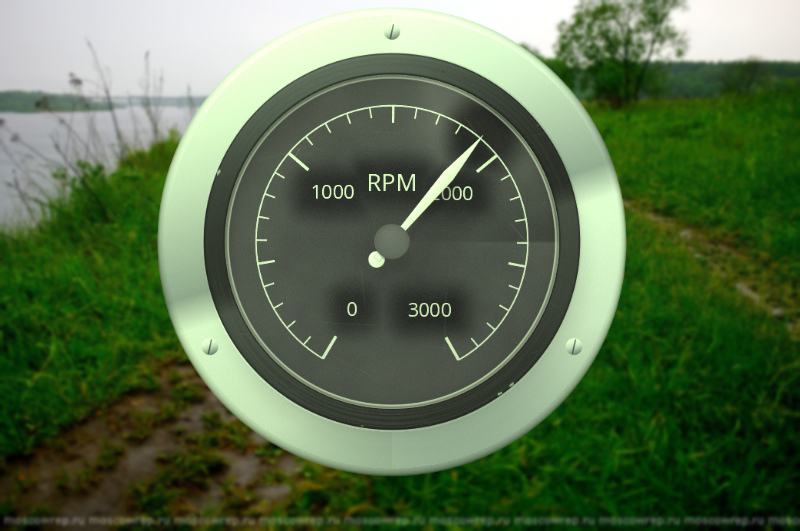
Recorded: value=1900 unit=rpm
